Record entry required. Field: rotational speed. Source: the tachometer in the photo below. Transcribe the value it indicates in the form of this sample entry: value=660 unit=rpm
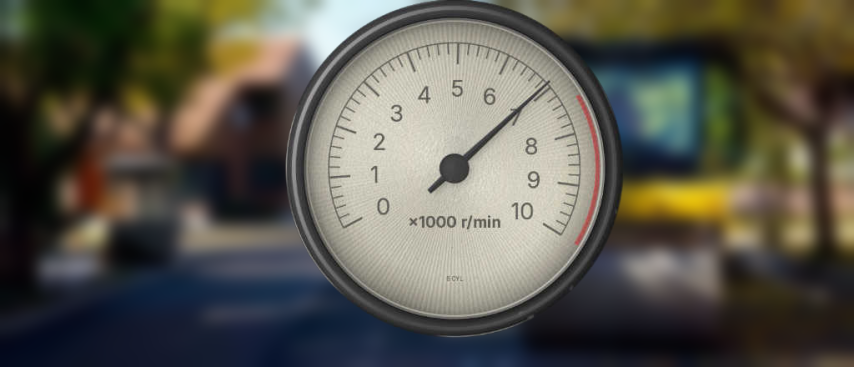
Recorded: value=6900 unit=rpm
